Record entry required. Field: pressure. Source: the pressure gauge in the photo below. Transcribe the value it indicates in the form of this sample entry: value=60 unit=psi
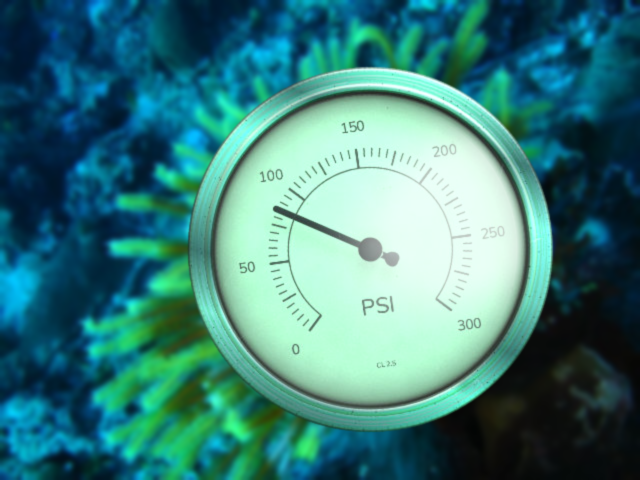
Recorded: value=85 unit=psi
